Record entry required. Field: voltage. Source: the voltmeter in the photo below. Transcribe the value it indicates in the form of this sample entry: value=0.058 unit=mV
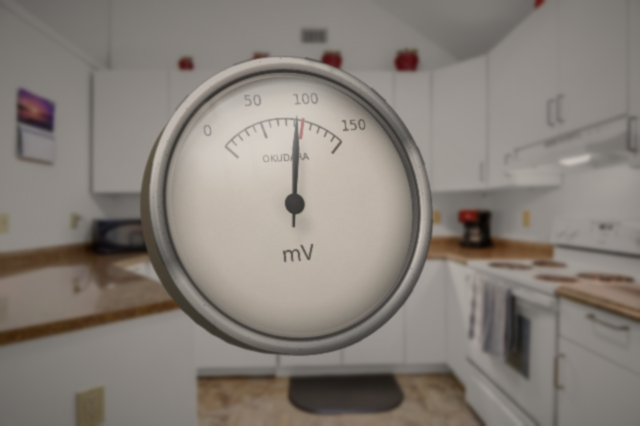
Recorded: value=90 unit=mV
